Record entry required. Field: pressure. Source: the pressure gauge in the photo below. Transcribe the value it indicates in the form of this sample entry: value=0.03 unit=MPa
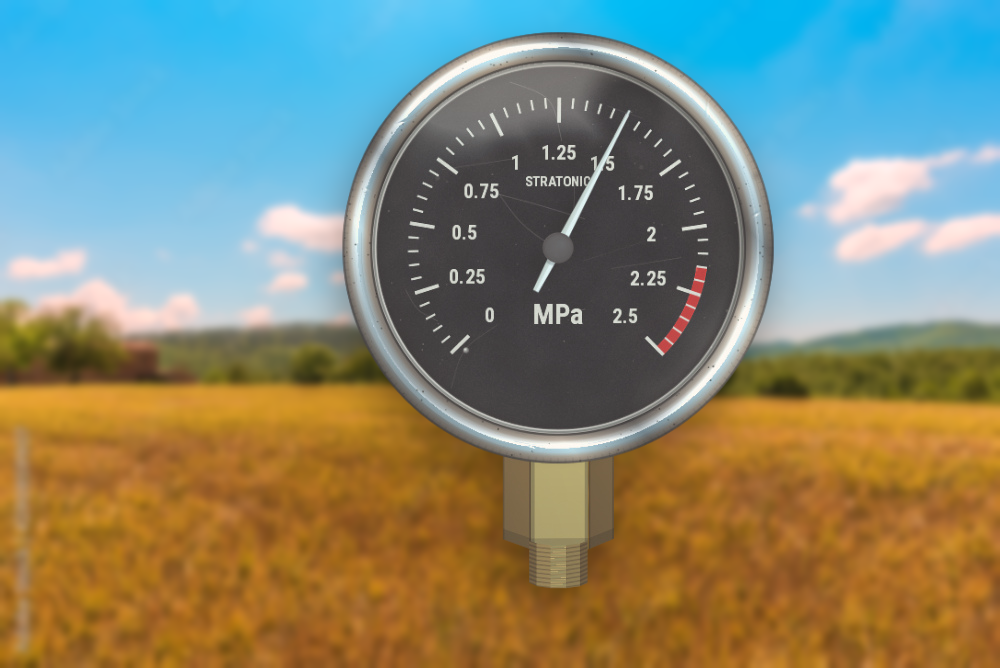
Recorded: value=1.5 unit=MPa
